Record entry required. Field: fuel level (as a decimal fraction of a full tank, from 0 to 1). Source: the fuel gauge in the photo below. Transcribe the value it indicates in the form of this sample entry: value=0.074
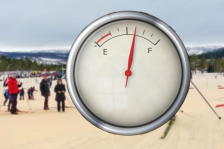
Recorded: value=0.625
